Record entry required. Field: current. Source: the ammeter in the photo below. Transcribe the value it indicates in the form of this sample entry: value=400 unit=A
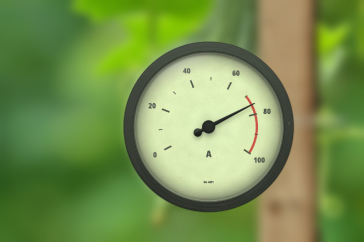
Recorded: value=75 unit=A
